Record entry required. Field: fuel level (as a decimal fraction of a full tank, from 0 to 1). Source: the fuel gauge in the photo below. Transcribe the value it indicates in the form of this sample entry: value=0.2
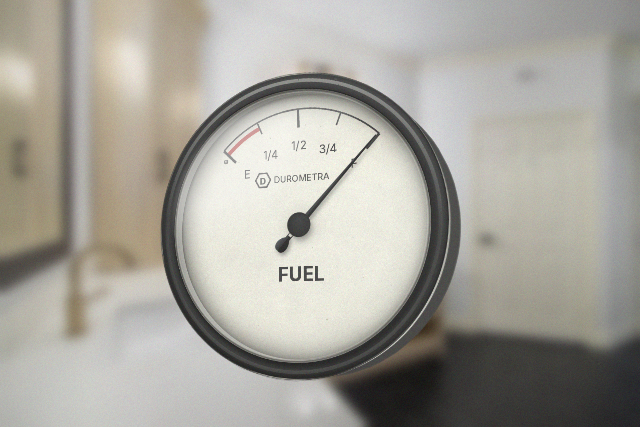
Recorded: value=1
